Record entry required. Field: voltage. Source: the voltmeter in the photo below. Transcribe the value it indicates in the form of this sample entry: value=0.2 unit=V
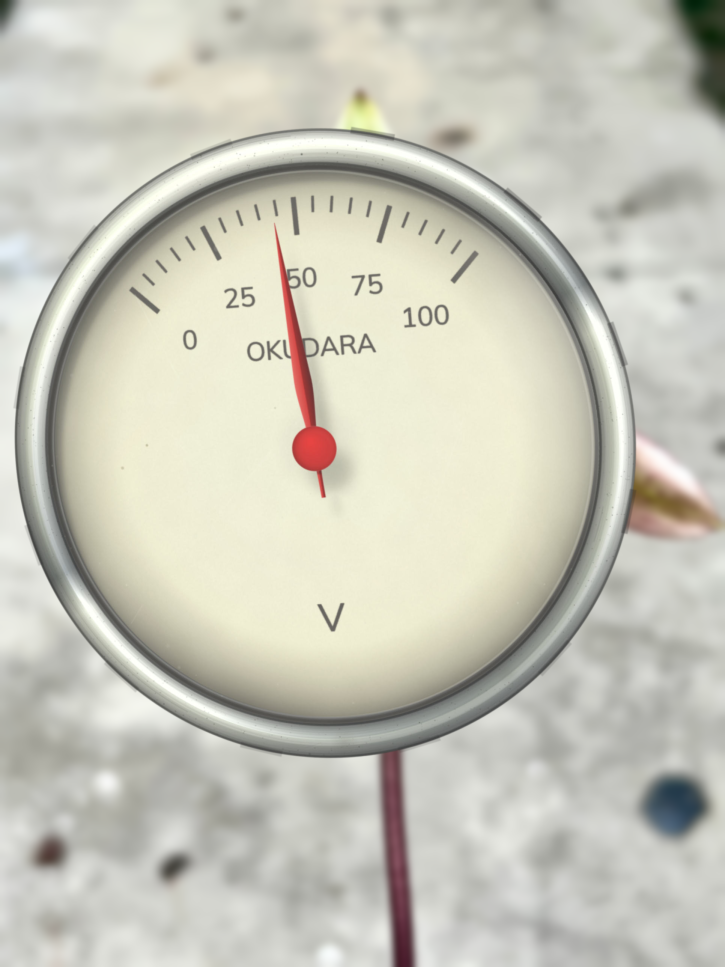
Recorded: value=45 unit=V
